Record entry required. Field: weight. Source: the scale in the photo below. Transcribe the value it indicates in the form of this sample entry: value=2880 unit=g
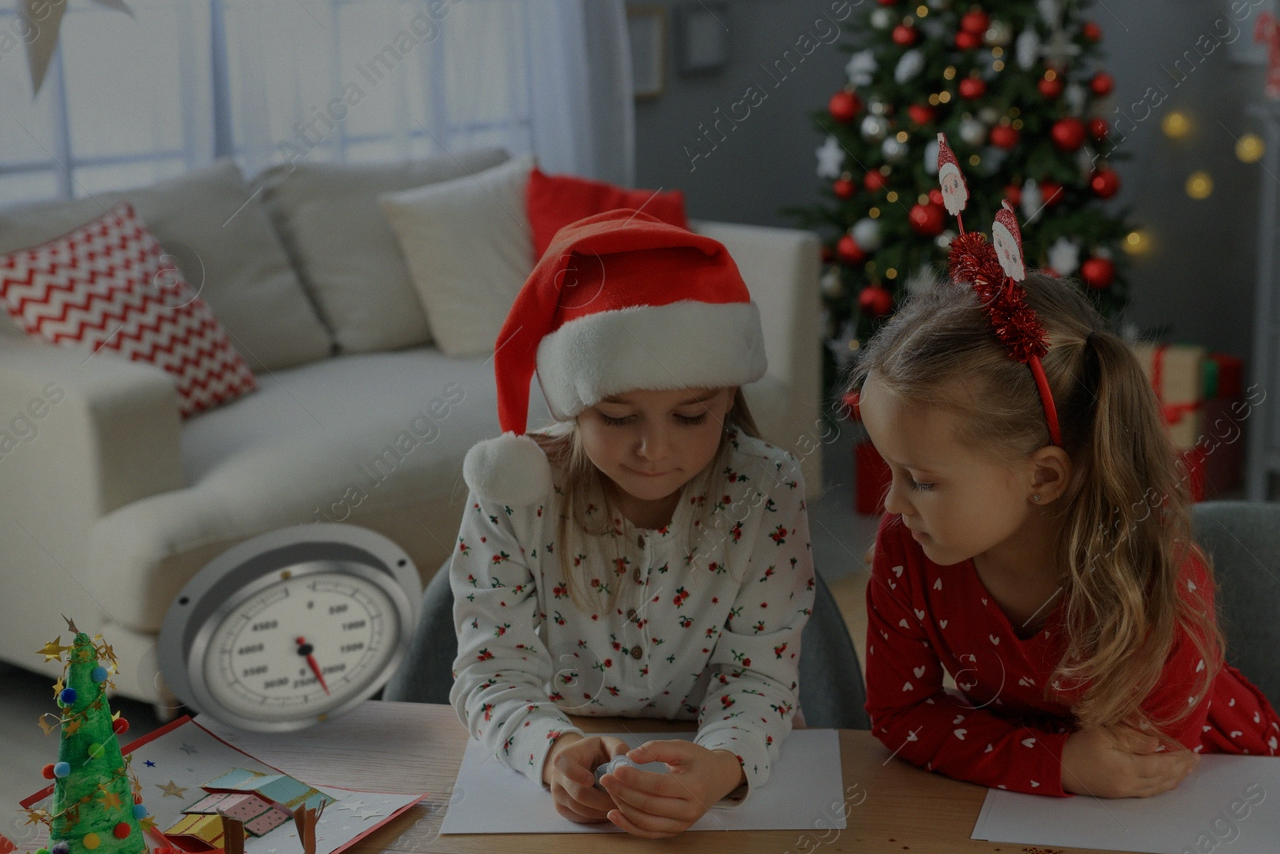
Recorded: value=2250 unit=g
